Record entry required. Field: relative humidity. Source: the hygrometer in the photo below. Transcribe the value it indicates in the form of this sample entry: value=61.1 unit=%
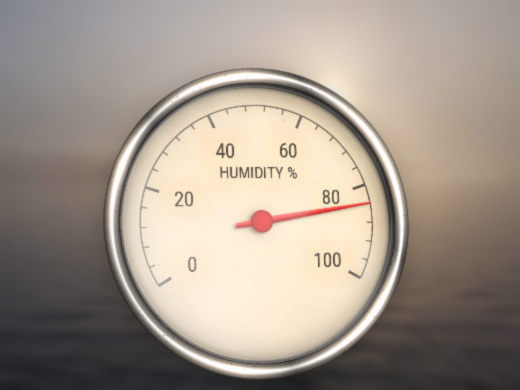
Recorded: value=84 unit=%
